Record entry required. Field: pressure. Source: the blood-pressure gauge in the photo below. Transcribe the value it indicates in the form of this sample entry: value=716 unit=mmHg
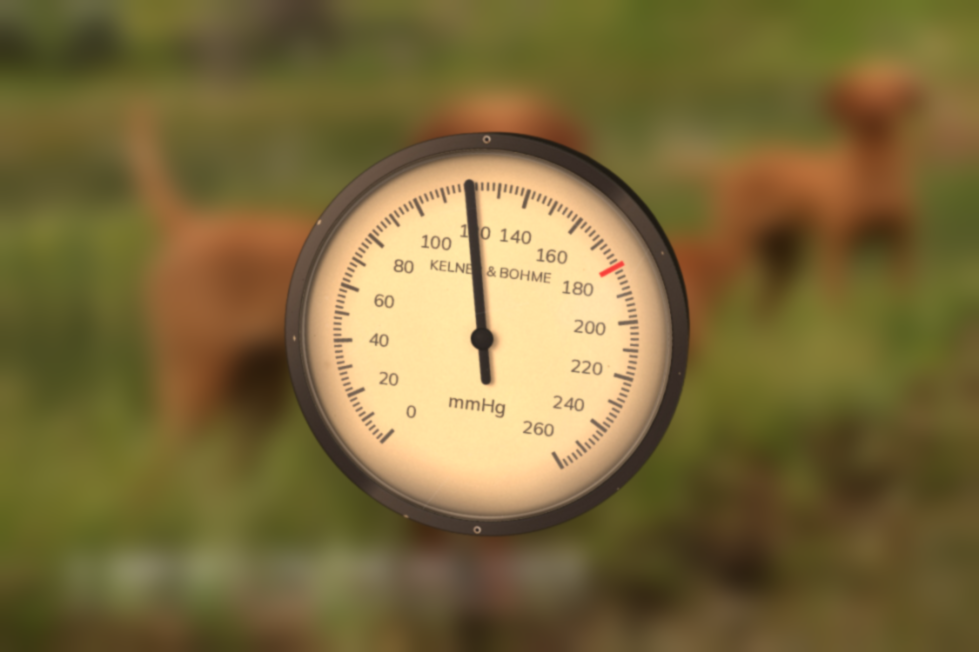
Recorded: value=120 unit=mmHg
